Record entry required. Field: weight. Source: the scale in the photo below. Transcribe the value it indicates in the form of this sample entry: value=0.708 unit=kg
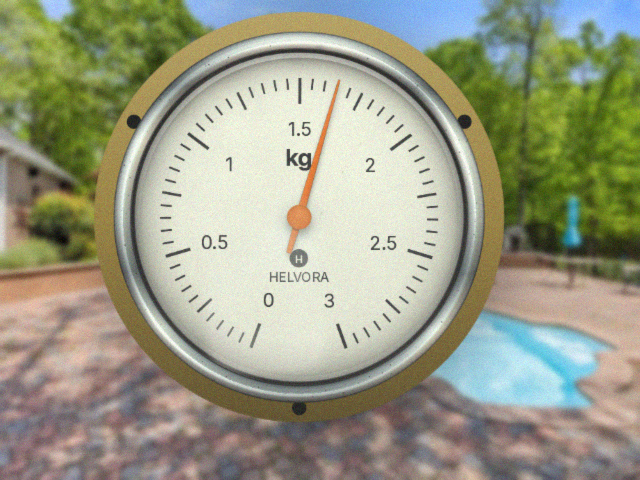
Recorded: value=1.65 unit=kg
